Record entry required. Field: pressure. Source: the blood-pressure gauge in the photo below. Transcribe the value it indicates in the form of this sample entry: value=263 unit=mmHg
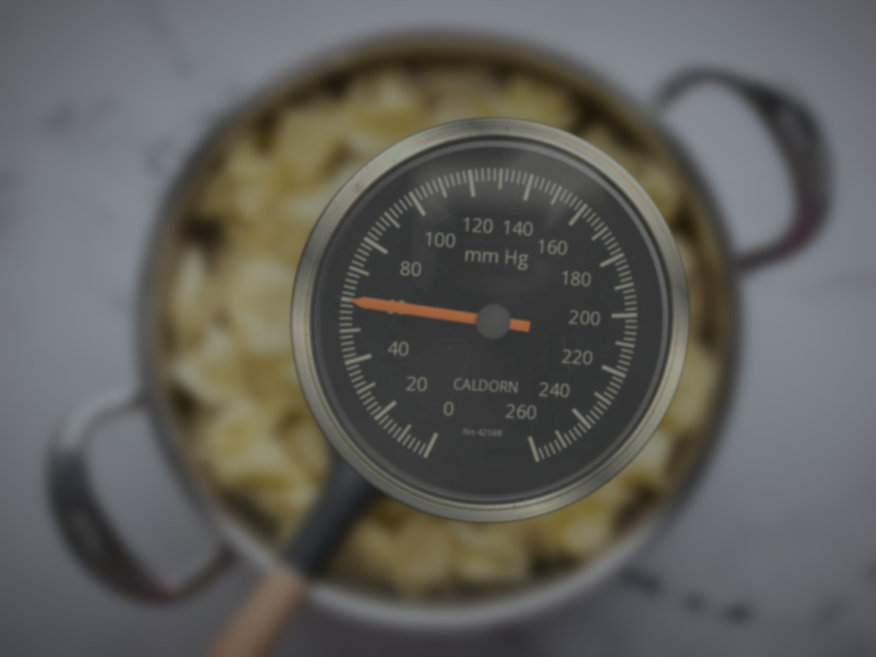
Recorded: value=60 unit=mmHg
